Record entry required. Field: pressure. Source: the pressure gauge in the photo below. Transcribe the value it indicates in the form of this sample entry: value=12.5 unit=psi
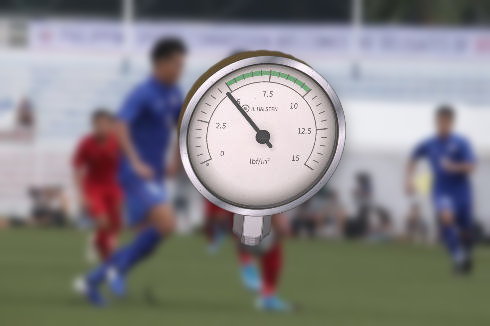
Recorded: value=4.75 unit=psi
